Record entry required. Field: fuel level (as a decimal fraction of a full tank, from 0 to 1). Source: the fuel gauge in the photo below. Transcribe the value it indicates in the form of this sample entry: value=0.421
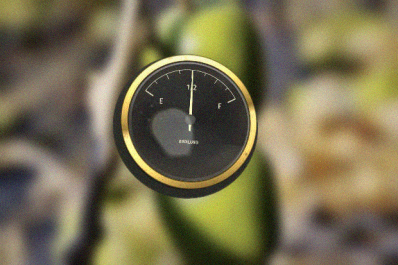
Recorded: value=0.5
